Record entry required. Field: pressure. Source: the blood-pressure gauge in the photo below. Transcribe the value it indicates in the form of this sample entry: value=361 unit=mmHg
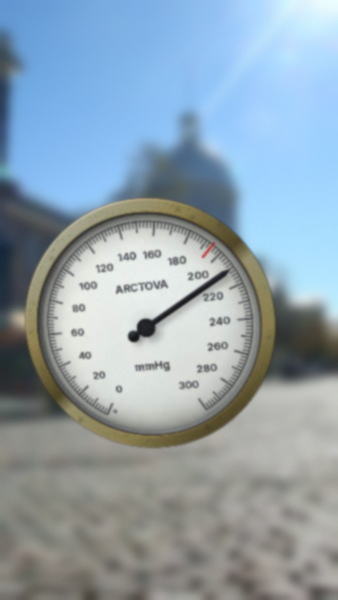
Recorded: value=210 unit=mmHg
